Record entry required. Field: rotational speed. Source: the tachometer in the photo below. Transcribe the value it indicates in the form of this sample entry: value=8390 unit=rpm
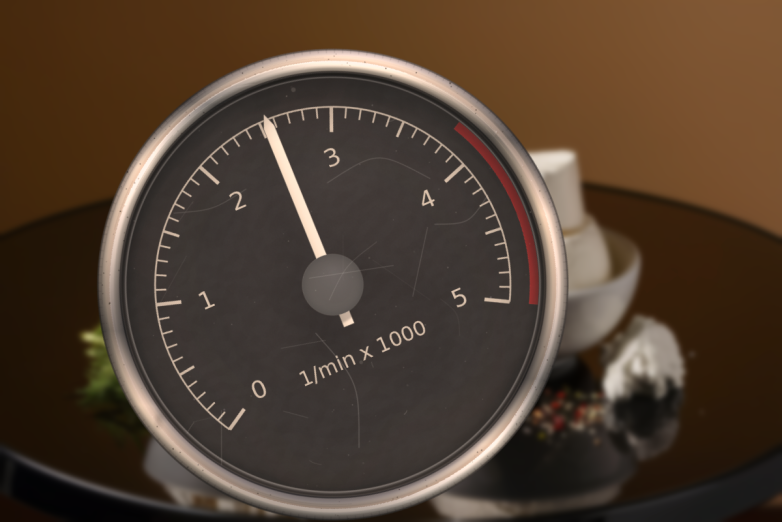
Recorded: value=2550 unit=rpm
